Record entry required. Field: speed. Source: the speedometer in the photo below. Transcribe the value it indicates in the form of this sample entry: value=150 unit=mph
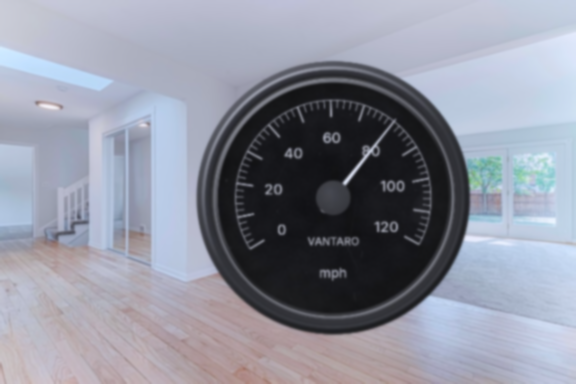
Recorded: value=80 unit=mph
